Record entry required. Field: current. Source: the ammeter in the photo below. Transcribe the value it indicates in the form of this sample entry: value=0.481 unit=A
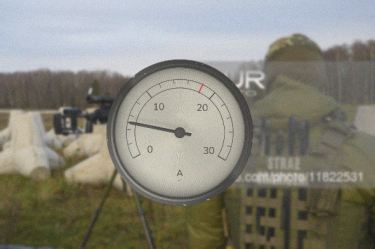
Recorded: value=5 unit=A
